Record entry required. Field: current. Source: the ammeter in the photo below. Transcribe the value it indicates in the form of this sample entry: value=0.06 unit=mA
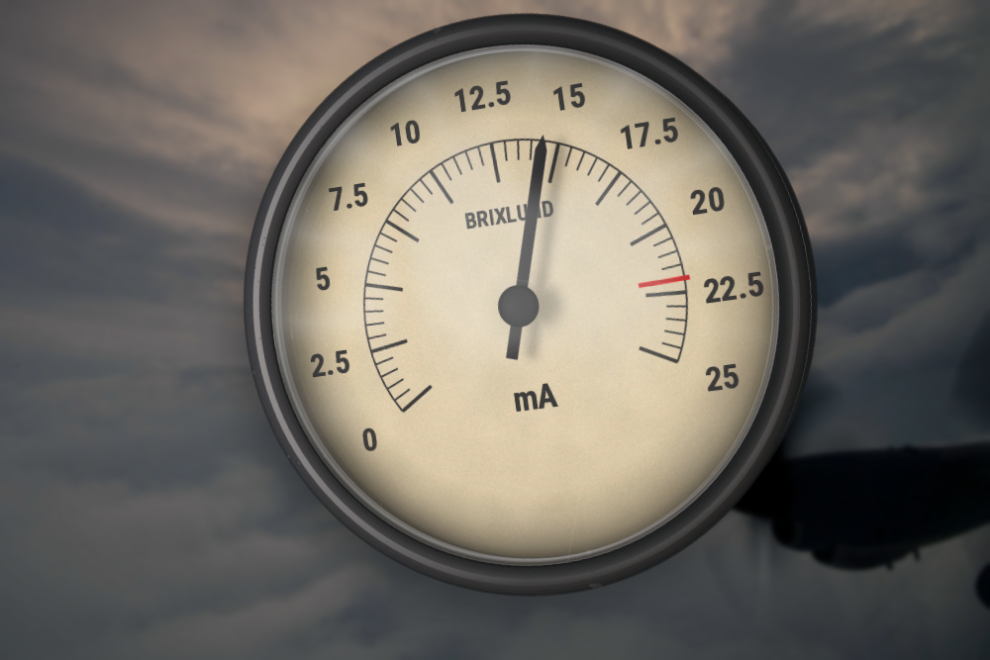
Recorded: value=14.5 unit=mA
